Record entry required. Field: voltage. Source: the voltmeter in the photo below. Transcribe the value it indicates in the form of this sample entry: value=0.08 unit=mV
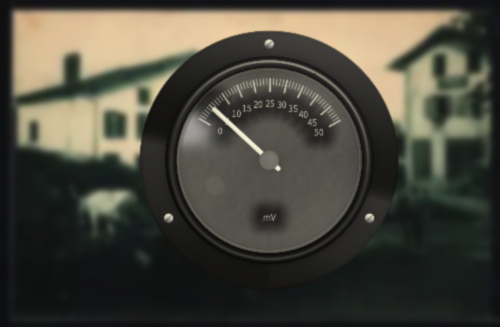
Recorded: value=5 unit=mV
